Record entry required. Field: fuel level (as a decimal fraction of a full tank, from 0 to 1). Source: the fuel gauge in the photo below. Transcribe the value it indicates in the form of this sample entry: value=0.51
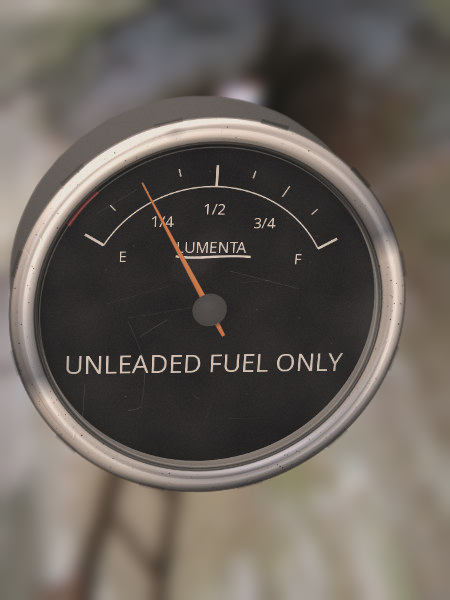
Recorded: value=0.25
